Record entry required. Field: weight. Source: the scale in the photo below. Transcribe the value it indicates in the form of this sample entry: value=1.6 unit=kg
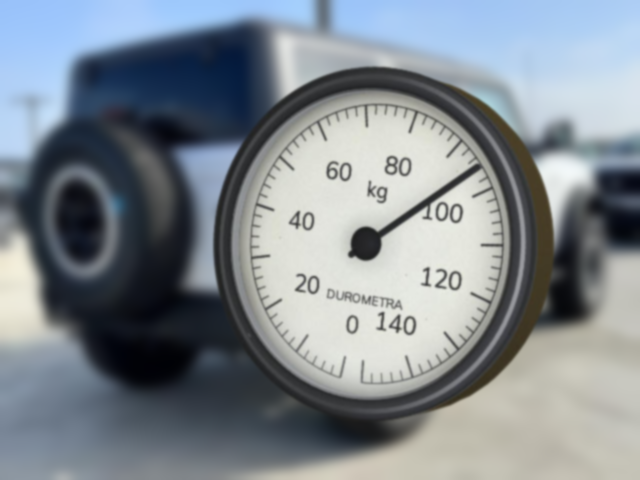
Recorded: value=96 unit=kg
